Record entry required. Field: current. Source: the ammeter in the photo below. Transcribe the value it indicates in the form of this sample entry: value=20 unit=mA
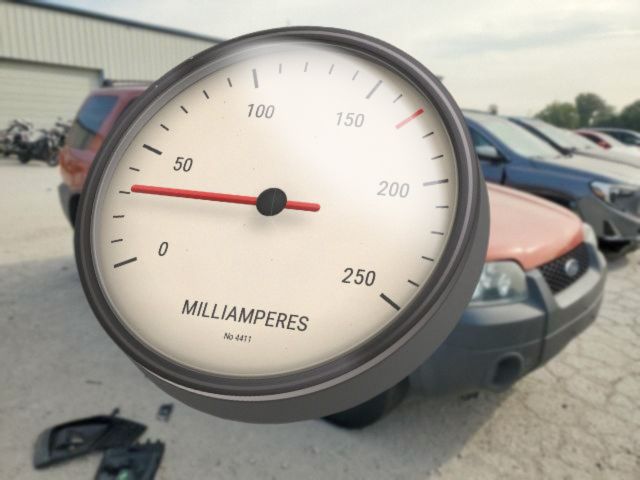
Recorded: value=30 unit=mA
